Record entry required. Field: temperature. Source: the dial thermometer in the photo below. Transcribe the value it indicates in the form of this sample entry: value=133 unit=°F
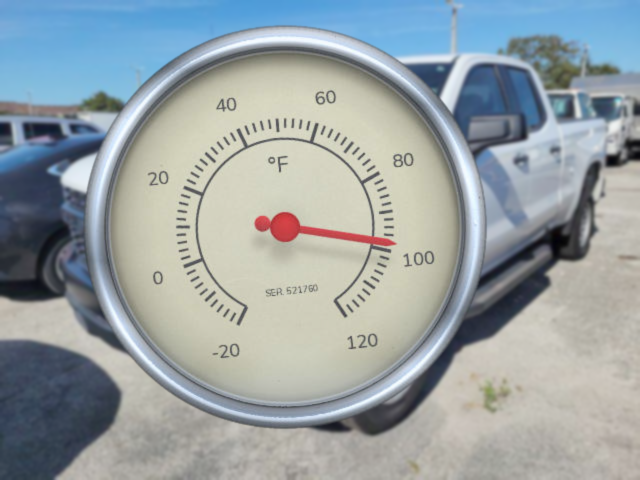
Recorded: value=98 unit=°F
